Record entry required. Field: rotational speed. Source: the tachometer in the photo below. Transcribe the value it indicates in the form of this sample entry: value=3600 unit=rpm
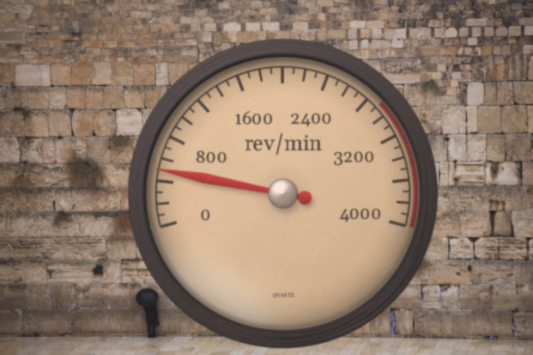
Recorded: value=500 unit=rpm
